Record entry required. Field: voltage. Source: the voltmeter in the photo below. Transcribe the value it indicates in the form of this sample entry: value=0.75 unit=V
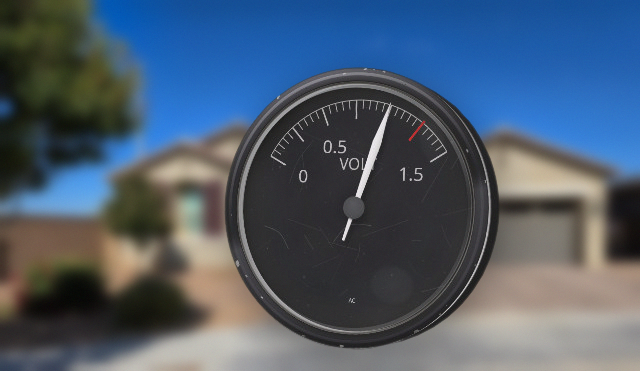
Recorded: value=1 unit=V
